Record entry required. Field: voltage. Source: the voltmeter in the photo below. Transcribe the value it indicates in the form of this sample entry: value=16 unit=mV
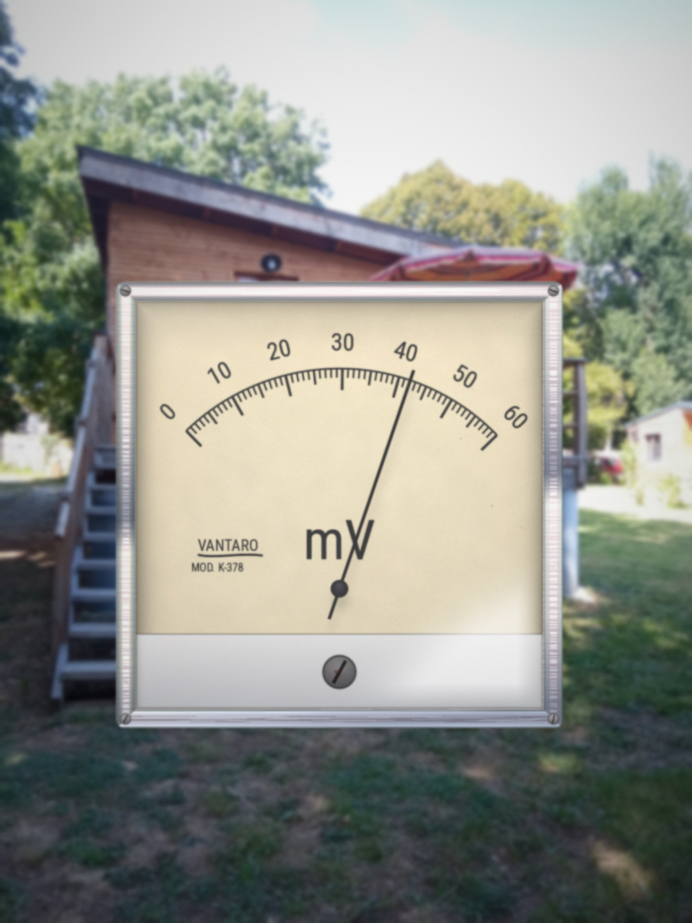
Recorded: value=42 unit=mV
